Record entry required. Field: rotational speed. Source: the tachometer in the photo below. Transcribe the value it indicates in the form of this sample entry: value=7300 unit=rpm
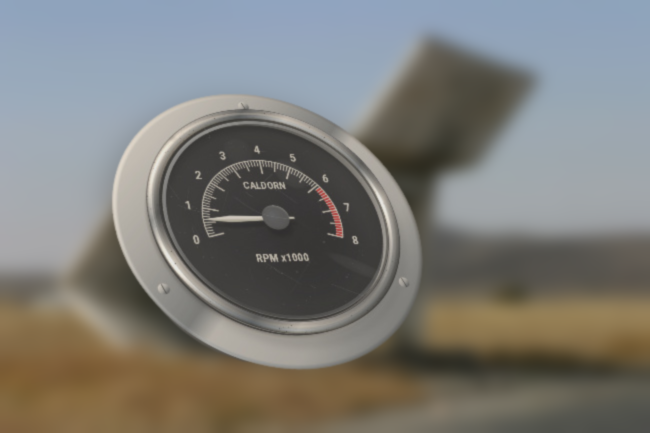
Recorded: value=500 unit=rpm
